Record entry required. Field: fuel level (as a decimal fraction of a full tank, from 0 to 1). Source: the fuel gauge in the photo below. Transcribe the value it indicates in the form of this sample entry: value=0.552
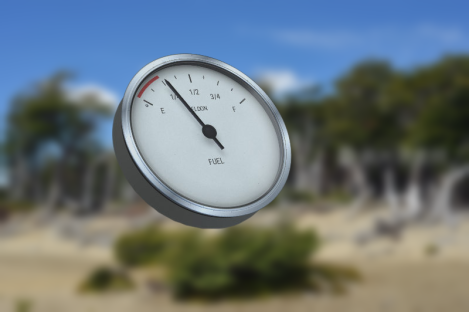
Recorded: value=0.25
